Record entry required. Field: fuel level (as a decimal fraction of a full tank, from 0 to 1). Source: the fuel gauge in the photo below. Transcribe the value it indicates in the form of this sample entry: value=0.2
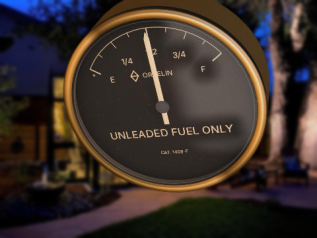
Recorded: value=0.5
